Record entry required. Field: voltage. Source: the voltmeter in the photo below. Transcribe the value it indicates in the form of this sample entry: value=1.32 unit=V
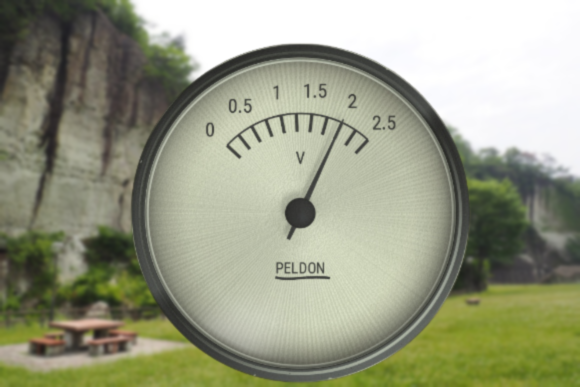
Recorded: value=2 unit=V
